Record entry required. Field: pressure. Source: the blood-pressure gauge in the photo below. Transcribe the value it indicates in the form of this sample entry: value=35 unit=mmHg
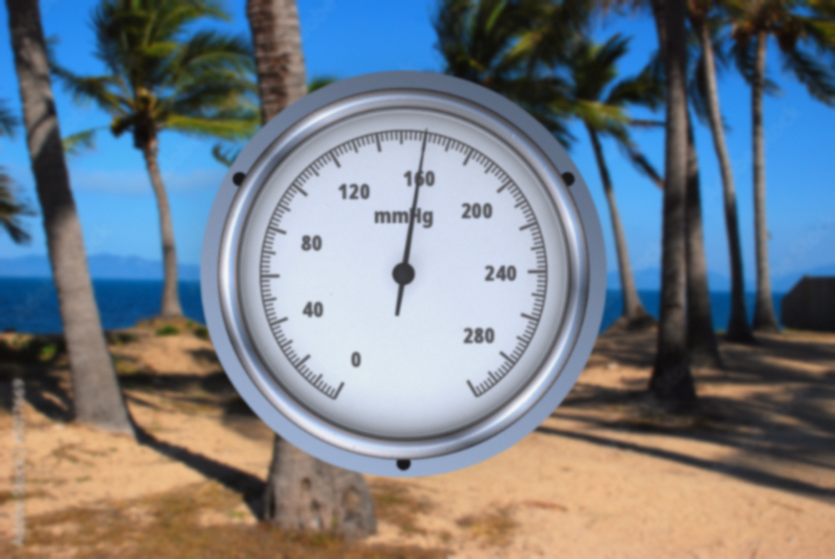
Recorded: value=160 unit=mmHg
